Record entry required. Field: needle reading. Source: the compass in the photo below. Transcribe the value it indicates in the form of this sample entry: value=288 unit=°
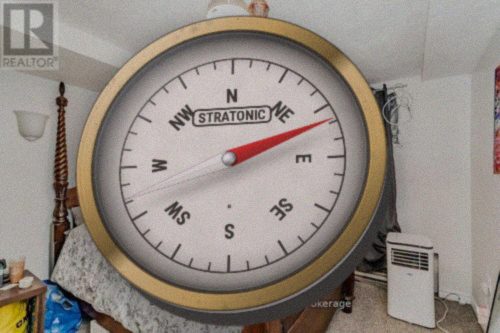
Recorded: value=70 unit=°
